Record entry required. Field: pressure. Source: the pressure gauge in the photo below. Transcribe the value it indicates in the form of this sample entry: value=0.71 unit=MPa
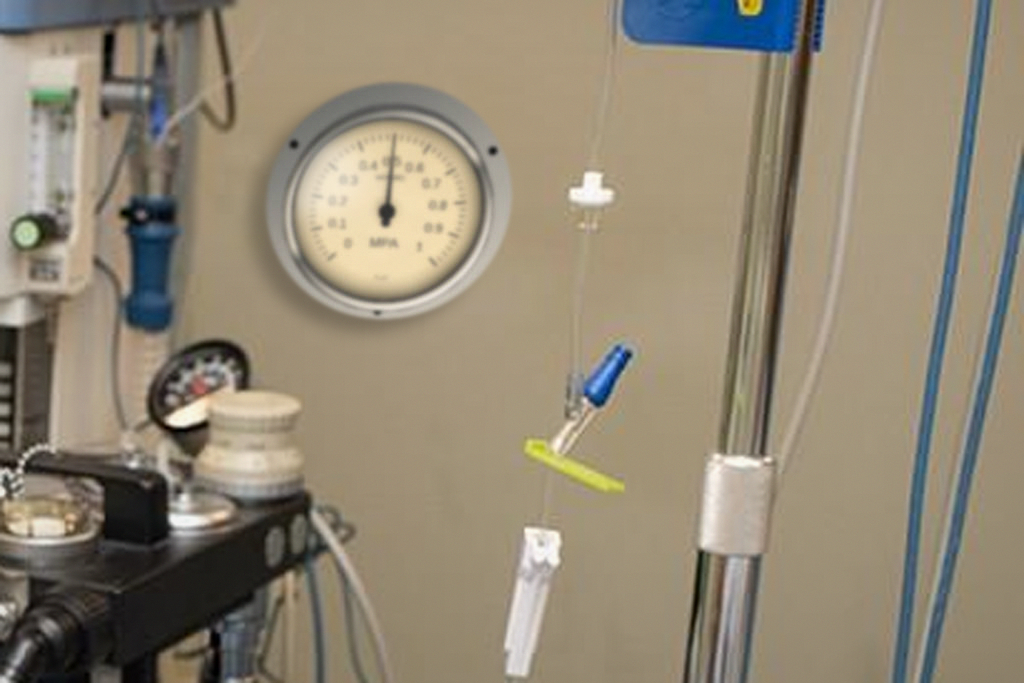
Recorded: value=0.5 unit=MPa
